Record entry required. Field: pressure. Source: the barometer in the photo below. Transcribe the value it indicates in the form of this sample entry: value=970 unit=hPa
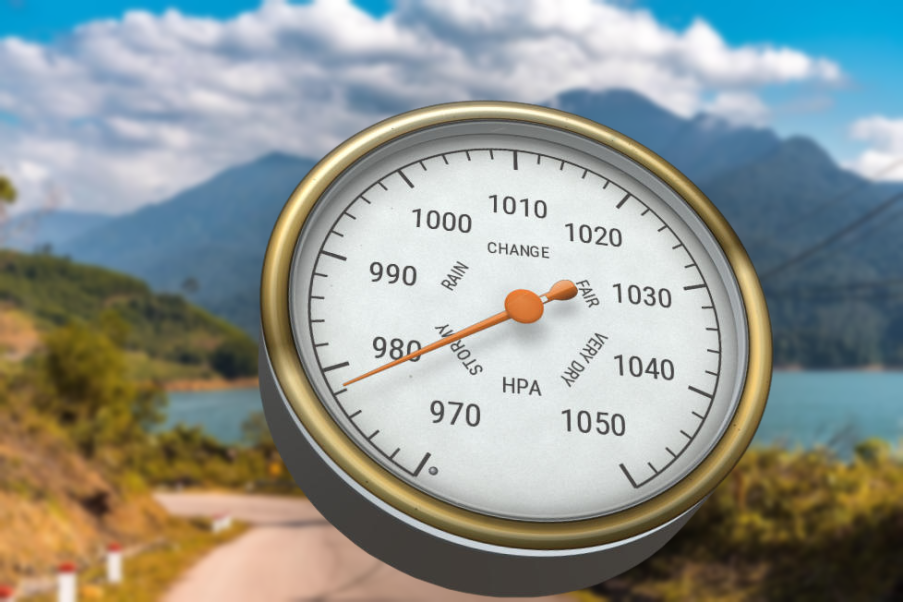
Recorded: value=978 unit=hPa
